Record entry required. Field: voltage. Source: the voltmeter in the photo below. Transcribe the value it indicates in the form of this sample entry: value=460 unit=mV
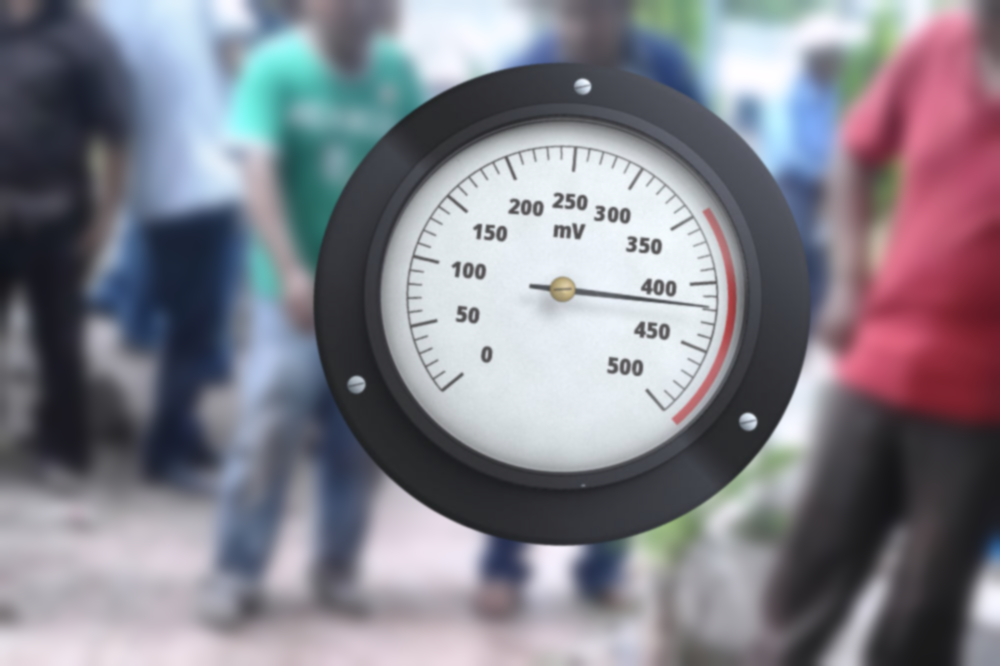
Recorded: value=420 unit=mV
